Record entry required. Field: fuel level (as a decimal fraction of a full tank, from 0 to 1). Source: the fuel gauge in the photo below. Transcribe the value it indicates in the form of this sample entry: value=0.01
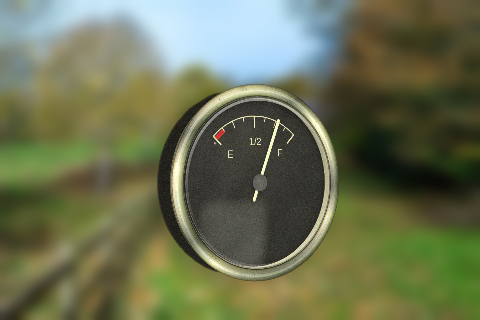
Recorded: value=0.75
